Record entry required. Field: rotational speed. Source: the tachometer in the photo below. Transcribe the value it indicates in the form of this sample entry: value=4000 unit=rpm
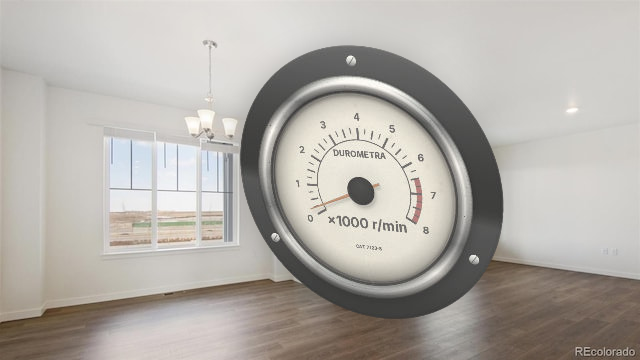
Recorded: value=250 unit=rpm
